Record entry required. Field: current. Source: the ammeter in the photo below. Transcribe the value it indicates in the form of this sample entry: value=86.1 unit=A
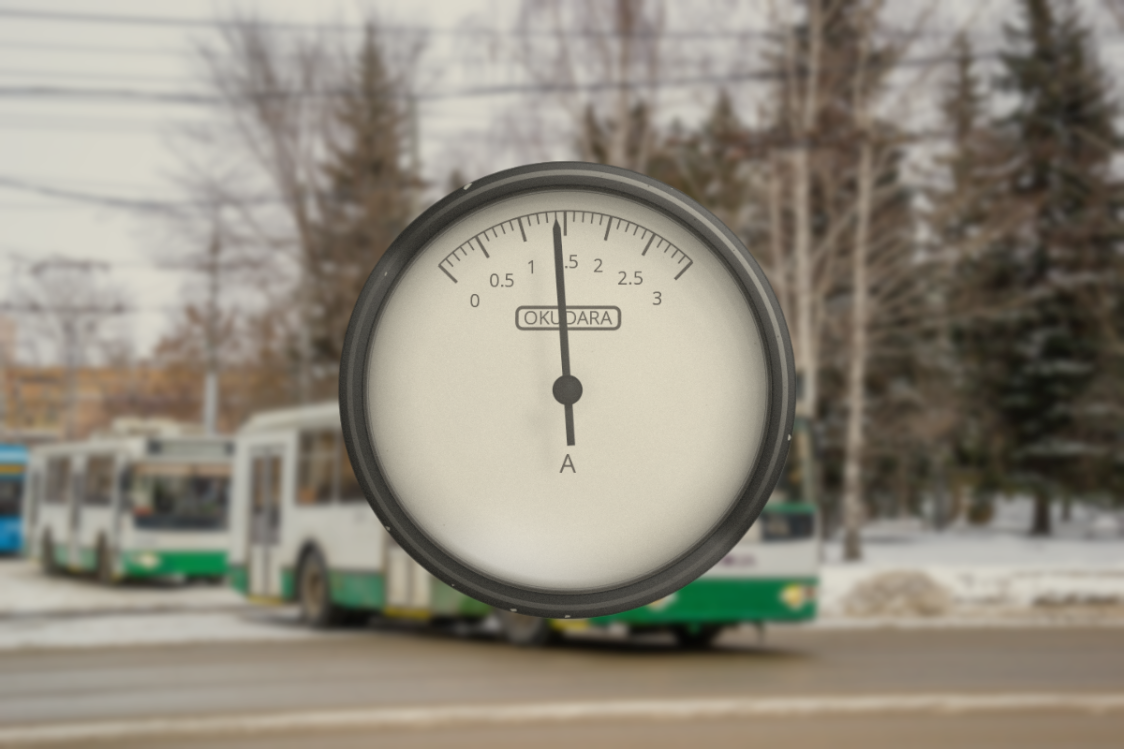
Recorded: value=1.4 unit=A
